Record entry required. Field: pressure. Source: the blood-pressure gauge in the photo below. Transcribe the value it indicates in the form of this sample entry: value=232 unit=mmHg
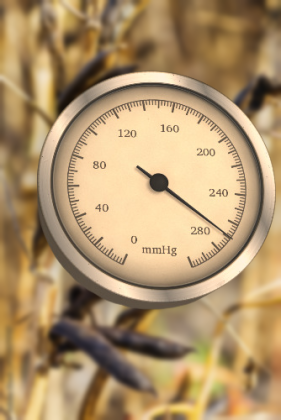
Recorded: value=270 unit=mmHg
